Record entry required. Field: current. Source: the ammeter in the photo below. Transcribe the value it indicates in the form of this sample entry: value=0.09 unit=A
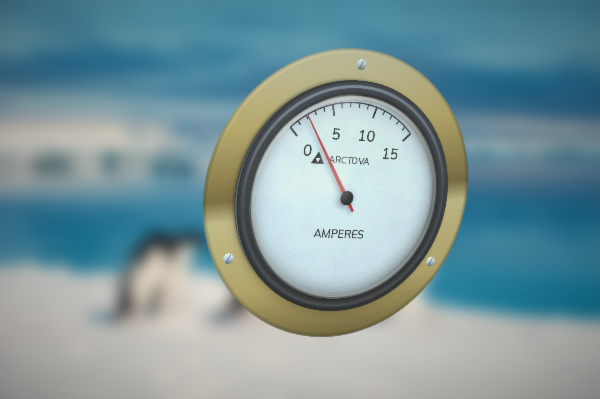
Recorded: value=2 unit=A
